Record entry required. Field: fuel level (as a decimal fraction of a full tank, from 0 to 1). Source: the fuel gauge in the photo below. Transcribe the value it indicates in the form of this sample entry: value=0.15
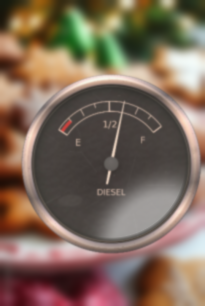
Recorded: value=0.625
